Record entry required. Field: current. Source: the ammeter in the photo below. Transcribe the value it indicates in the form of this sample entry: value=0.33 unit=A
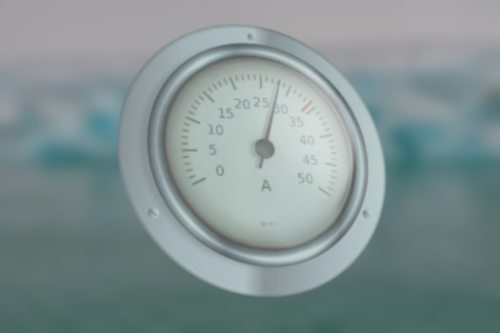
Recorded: value=28 unit=A
